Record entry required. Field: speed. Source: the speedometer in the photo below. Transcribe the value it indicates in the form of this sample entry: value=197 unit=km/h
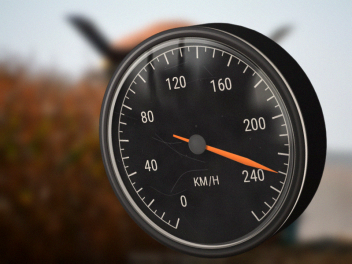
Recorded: value=230 unit=km/h
